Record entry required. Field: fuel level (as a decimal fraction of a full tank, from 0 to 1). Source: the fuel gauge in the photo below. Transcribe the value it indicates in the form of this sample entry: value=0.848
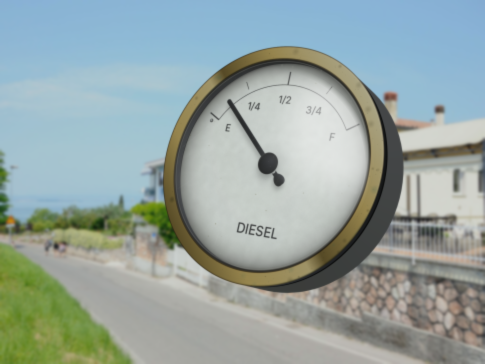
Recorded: value=0.125
